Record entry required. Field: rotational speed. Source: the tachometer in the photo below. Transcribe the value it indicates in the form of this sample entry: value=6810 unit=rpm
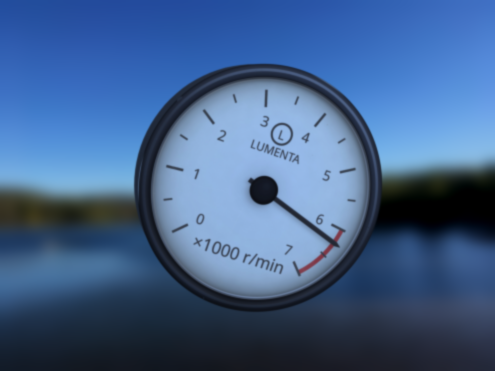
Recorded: value=6250 unit=rpm
